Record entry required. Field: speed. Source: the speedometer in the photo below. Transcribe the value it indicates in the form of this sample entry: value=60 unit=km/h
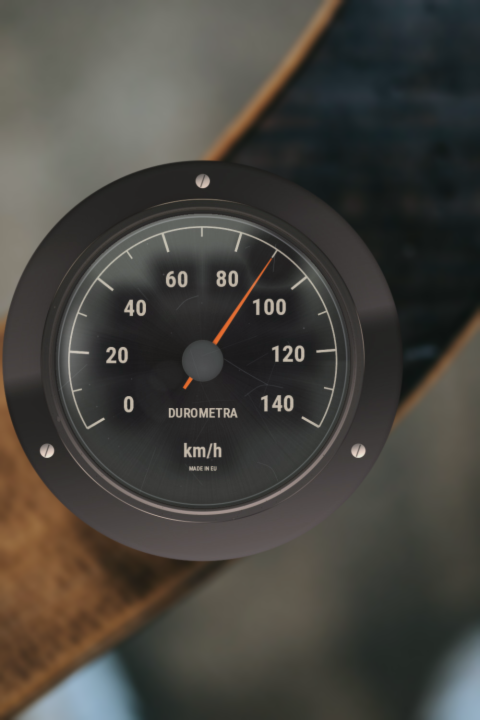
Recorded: value=90 unit=km/h
